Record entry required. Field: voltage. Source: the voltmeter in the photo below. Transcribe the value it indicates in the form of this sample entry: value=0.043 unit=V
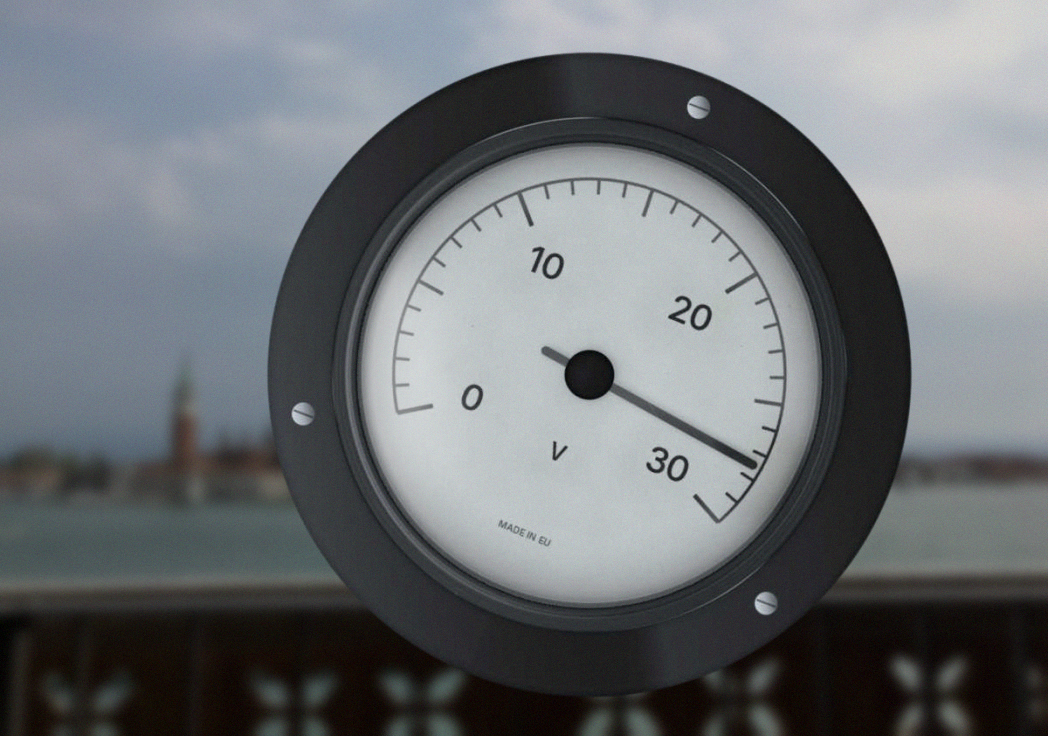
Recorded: value=27.5 unit=V
